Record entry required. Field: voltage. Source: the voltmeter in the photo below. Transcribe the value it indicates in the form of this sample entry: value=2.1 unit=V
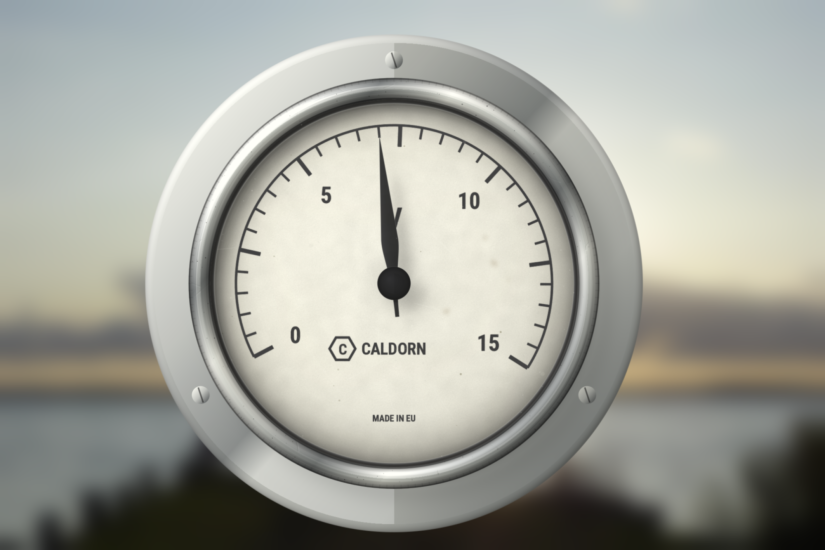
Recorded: value=7 unit=V
